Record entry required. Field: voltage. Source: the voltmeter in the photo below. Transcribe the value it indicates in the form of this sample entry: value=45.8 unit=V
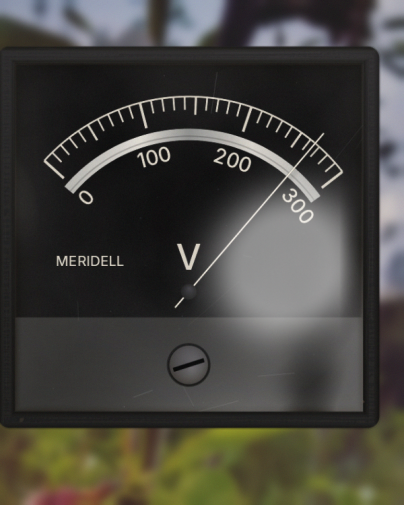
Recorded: value=265 unit=V
